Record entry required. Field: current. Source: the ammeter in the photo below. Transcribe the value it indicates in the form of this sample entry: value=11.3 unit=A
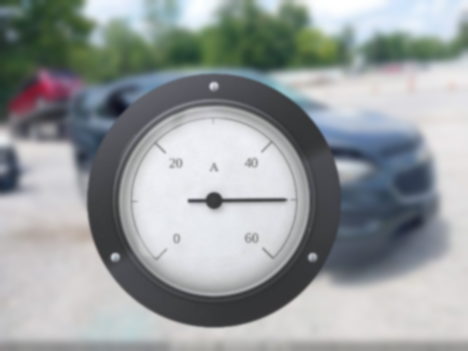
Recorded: value=50 unit=A
